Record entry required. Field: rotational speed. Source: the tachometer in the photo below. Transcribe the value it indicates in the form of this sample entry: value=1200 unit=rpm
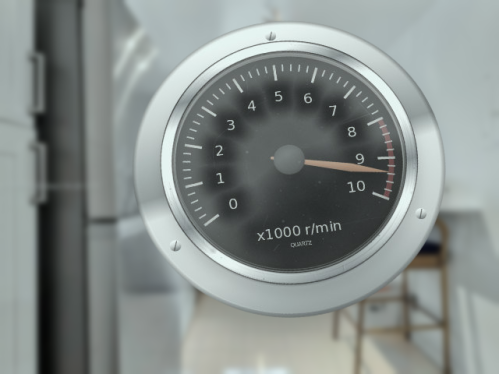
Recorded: value=9400 unit=rpm
